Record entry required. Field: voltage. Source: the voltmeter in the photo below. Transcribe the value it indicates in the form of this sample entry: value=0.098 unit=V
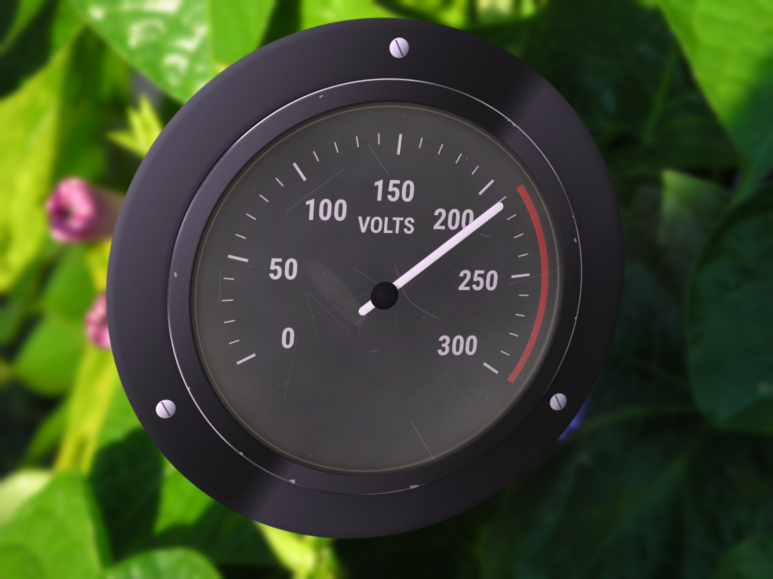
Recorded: value=210 unit=V
